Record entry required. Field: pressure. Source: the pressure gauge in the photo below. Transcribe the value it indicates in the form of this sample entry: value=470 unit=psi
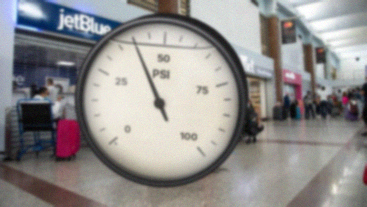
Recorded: value=40 unit=psi
